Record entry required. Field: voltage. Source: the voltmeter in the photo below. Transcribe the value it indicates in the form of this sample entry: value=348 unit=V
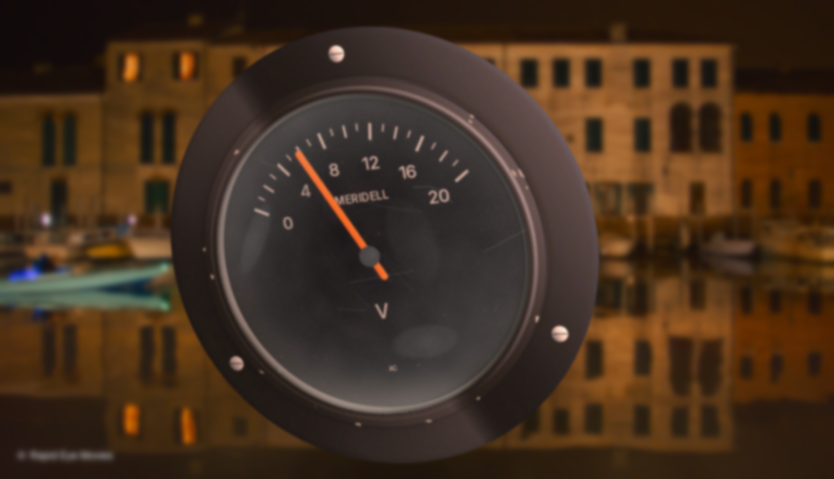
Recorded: value=6 unit=V
